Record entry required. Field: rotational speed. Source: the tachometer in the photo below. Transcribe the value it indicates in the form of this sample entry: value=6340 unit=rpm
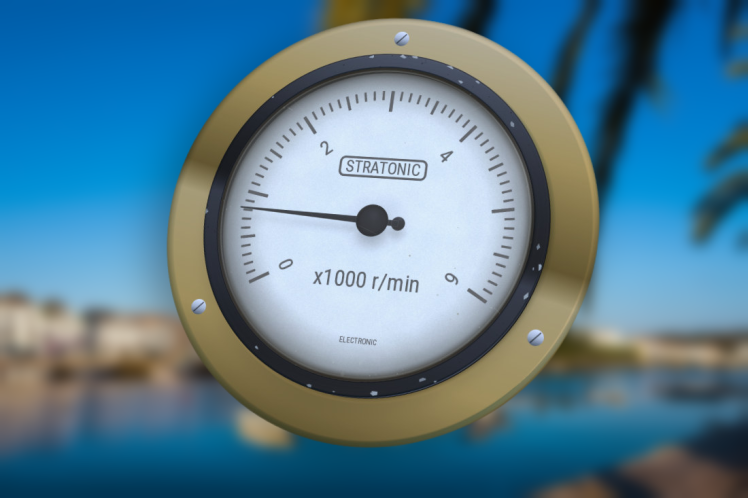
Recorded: value=800 unit=rpm
